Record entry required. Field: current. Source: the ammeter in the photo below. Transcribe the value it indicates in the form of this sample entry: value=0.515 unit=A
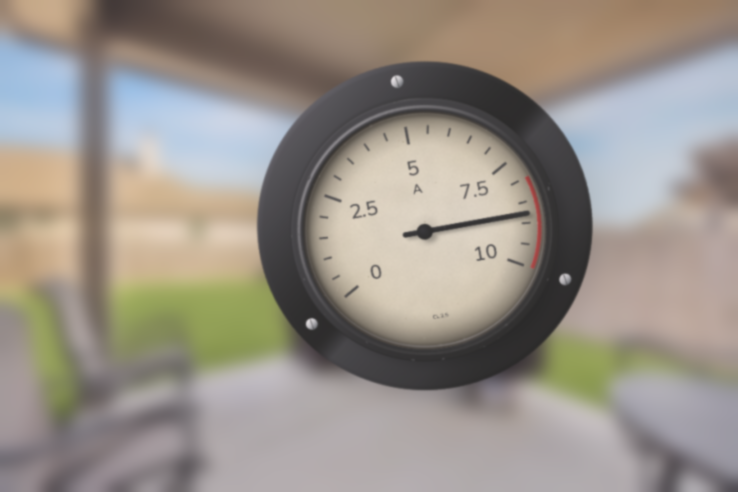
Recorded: value=8.75 unit=A
